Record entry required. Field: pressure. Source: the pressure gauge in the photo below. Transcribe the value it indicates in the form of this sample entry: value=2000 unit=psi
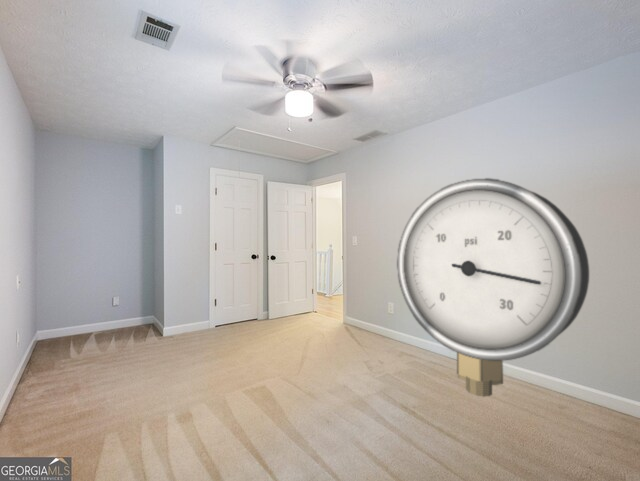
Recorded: value=26 unit=psi
